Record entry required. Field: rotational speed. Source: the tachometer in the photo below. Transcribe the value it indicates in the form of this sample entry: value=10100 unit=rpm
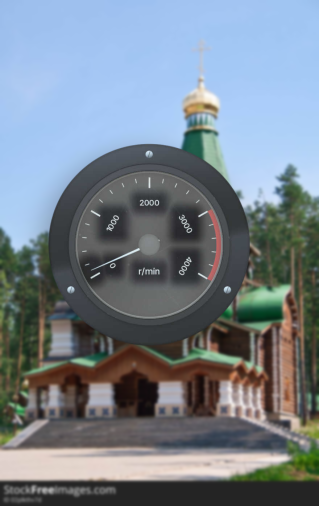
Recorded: value=100 unit=rpm
